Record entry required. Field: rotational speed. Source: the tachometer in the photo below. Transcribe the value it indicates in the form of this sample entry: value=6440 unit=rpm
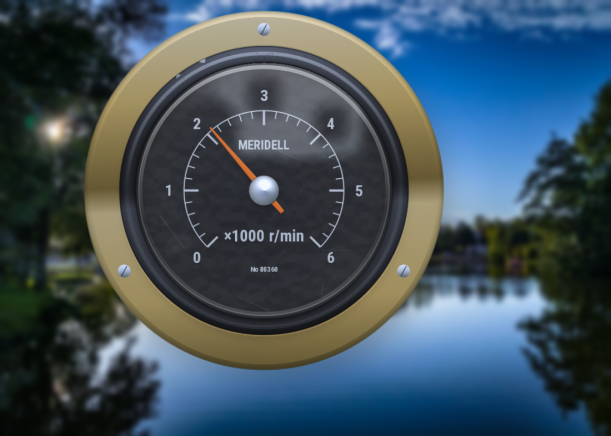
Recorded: value=2100 unit=rpm
